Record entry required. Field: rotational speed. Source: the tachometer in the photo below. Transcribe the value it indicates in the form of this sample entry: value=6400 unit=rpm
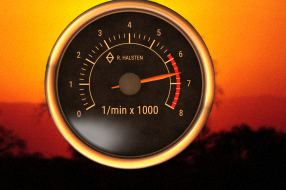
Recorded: value=6600 unit=rpm
